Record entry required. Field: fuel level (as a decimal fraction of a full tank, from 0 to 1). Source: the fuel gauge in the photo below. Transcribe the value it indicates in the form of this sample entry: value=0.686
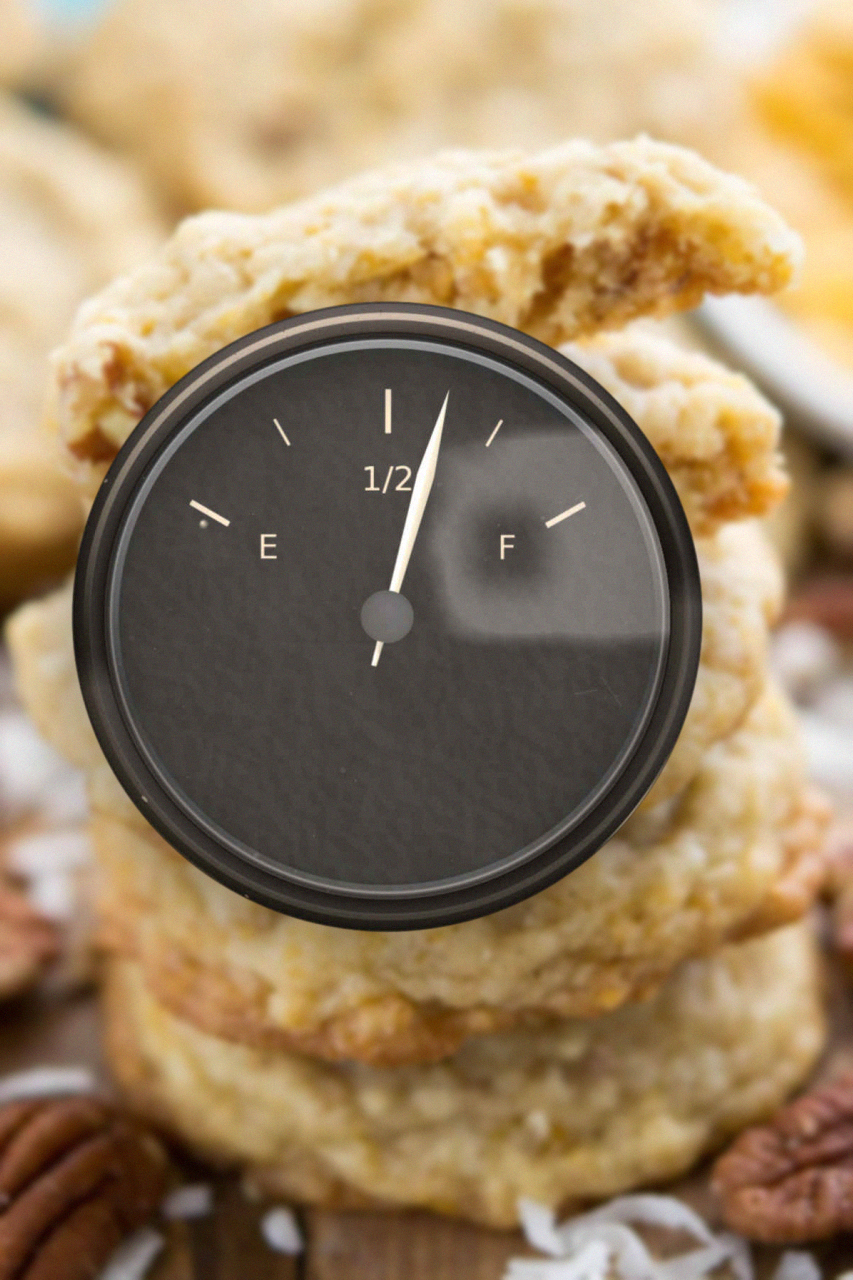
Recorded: value=0.625
